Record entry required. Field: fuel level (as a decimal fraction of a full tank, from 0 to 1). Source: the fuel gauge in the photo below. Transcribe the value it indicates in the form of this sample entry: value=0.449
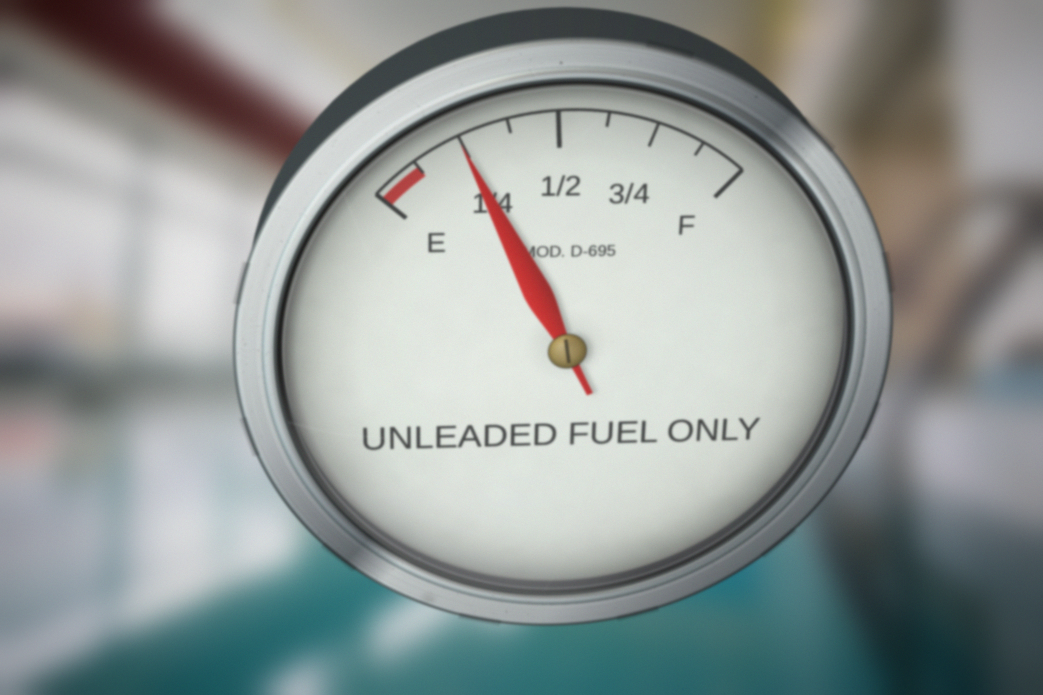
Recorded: value=0.25
